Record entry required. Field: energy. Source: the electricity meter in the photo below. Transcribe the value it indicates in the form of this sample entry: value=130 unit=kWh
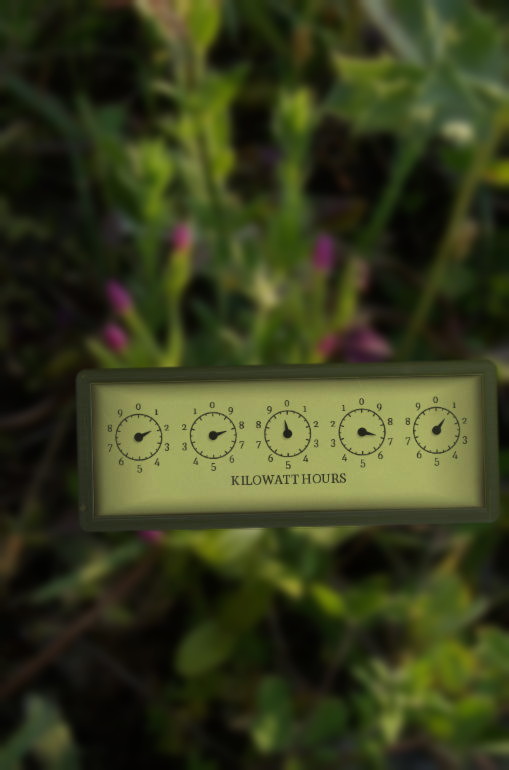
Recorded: value=17971 unit=kWh
